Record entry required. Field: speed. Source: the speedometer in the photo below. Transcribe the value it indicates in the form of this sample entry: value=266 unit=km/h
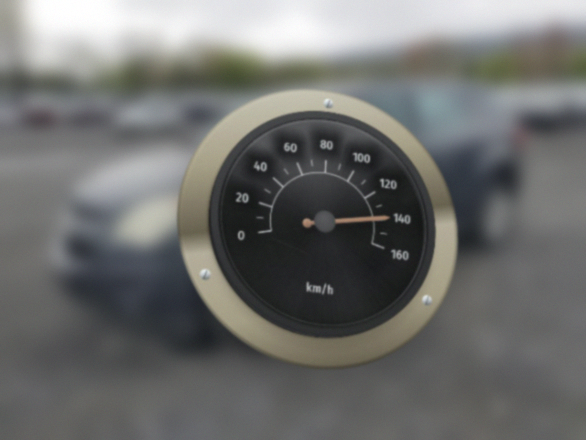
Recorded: value=140 unit=km/h
